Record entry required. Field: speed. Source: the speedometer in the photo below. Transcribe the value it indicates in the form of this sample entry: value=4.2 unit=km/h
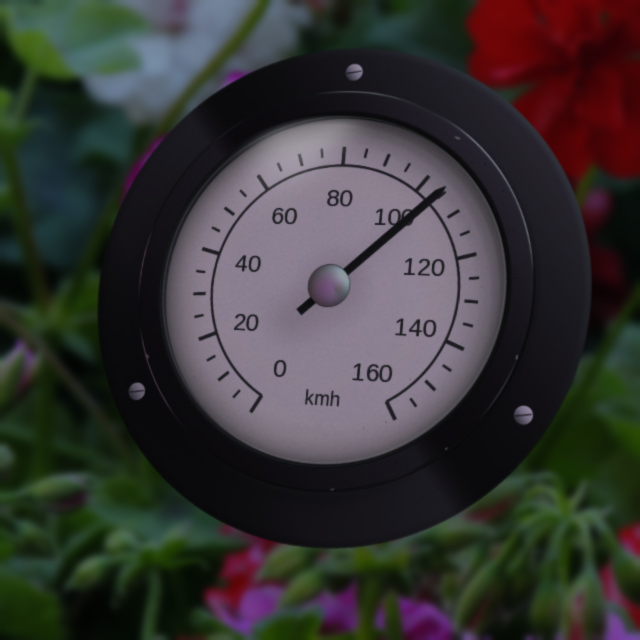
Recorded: value=105 unit=km/h
